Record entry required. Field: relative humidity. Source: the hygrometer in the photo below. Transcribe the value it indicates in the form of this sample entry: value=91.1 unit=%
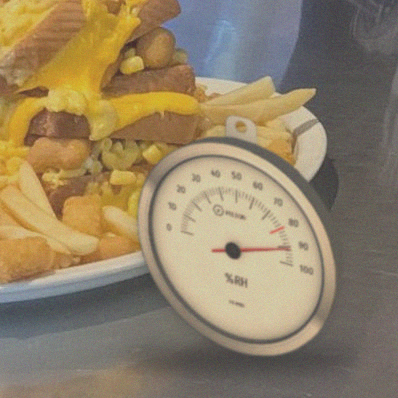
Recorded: value=90 unit=%
